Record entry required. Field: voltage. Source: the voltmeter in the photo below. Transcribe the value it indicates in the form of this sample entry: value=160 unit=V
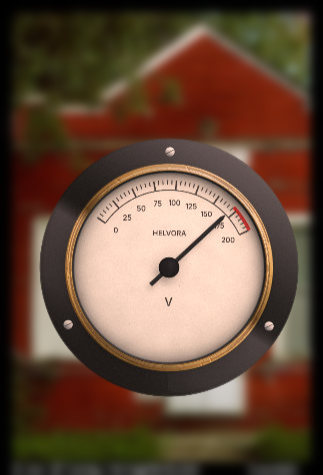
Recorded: value=170 unit=V
